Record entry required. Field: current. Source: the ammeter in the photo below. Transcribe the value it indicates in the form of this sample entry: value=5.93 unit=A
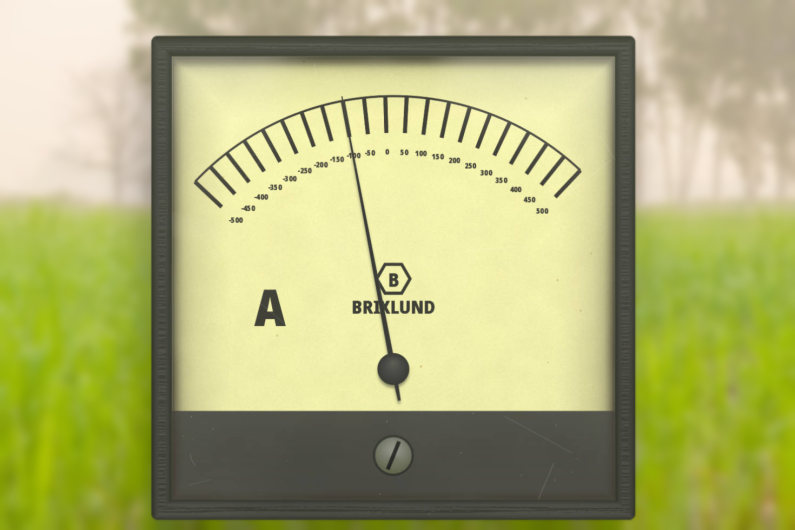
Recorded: value=-100 unit=A
